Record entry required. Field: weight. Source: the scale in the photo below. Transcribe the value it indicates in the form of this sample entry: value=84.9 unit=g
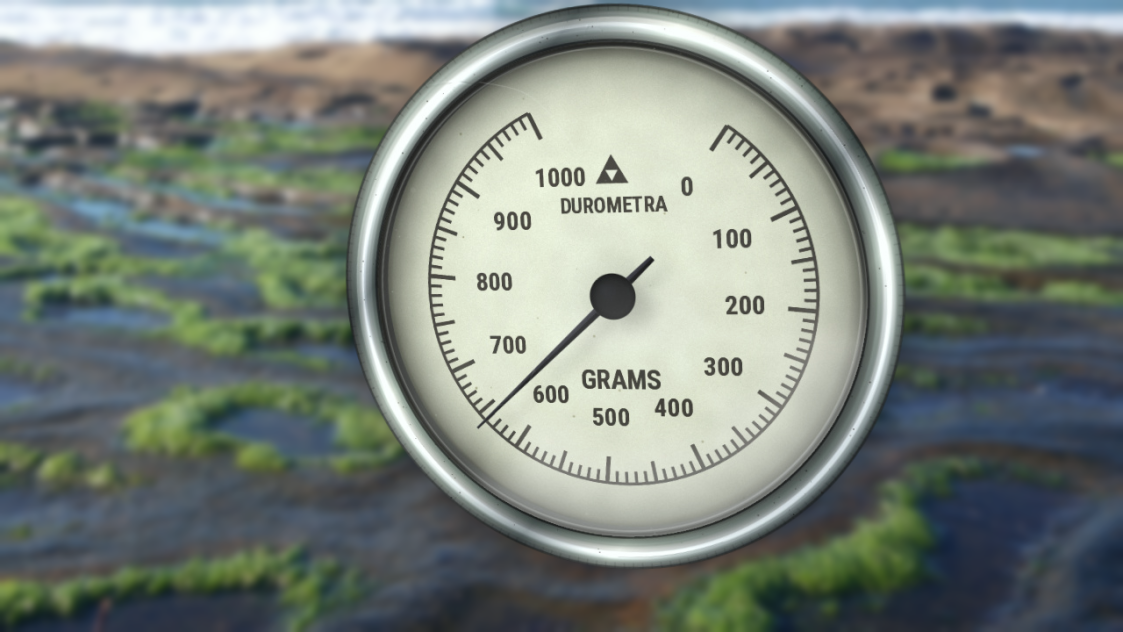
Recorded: value=640 unit=g
